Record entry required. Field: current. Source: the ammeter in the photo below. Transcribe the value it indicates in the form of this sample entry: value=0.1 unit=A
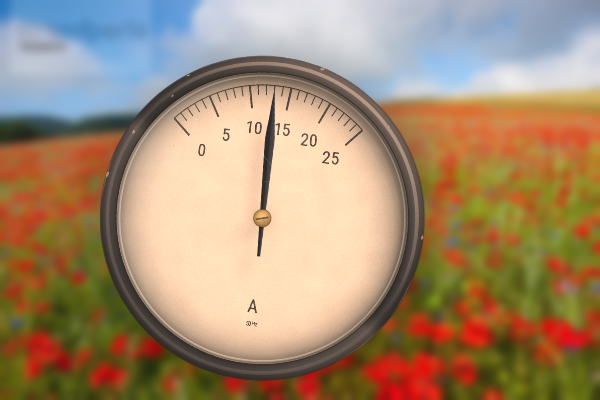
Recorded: value=13 unit=A
